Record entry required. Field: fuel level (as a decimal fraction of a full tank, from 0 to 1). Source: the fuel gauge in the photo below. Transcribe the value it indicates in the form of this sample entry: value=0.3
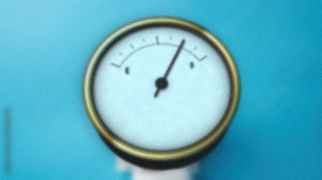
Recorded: value=0.75
